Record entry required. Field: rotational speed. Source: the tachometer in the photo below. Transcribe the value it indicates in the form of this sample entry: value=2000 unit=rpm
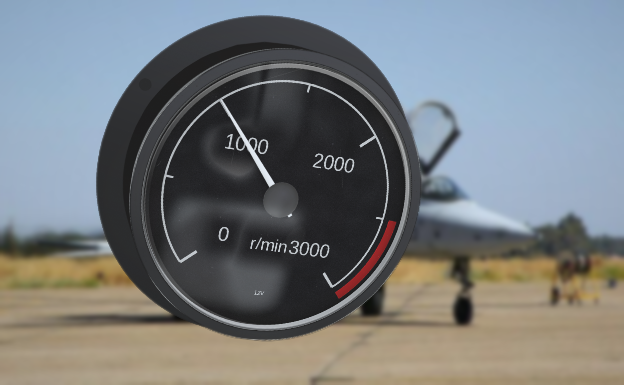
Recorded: value=1000 unit=rpm
